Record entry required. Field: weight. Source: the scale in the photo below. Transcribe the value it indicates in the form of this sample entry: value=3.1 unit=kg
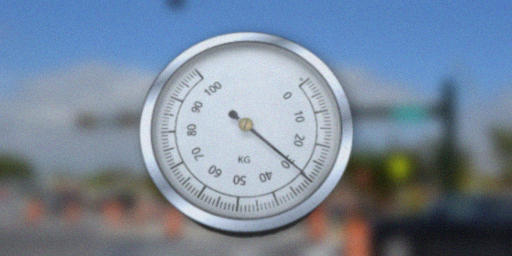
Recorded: value=30 unit=kg
